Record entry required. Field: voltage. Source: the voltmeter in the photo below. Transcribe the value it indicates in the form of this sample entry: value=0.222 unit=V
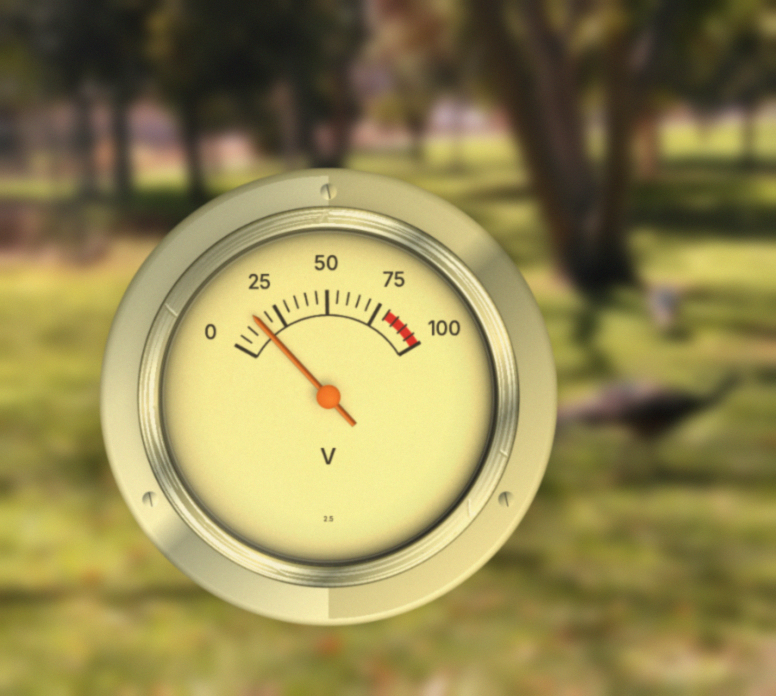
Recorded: value=15 unit=V
